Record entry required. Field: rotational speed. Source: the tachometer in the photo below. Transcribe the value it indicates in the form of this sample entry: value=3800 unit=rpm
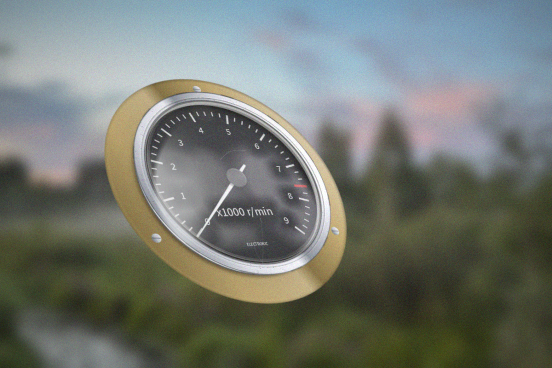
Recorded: value=0 unit=rpm
